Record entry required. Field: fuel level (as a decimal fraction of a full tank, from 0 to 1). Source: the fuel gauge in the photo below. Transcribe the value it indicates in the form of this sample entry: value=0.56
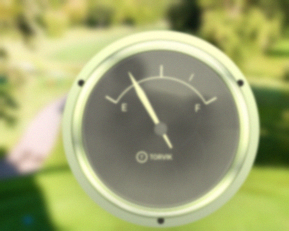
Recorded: value=0.25
